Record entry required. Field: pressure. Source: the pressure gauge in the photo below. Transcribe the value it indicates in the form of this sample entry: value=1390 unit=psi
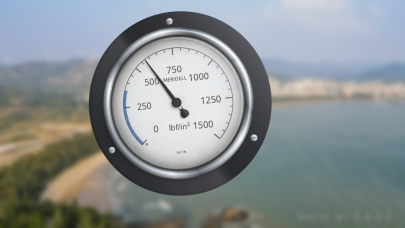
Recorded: value=575 unit=psi
